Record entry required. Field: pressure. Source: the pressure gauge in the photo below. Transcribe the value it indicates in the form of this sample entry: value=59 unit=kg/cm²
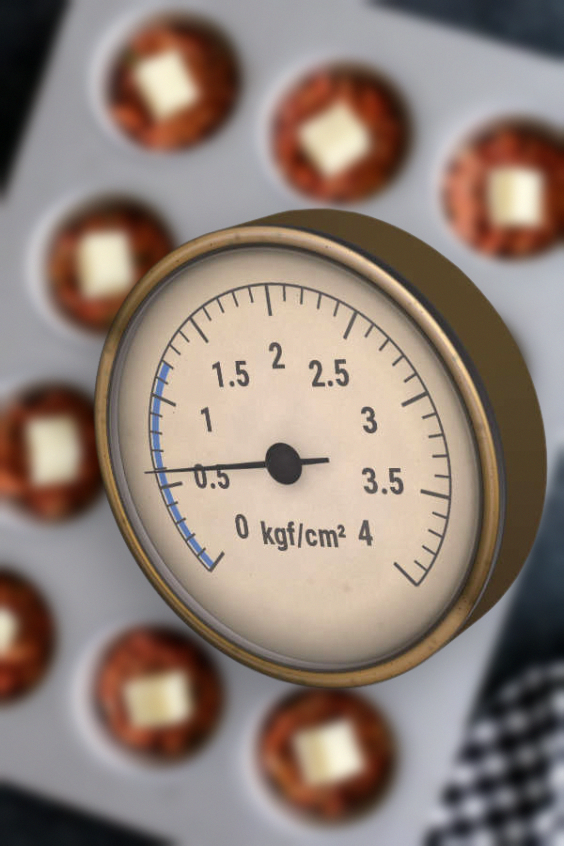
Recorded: value=0.6 unit=kg/cm²
